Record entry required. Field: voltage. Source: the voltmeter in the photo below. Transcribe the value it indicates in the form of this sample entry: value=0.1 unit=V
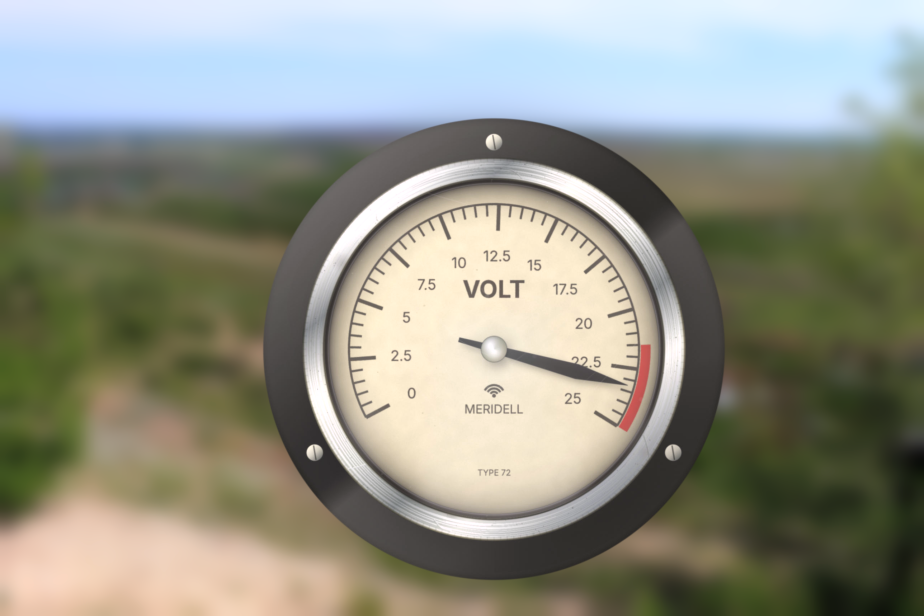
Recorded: value=23.25 unit=V
